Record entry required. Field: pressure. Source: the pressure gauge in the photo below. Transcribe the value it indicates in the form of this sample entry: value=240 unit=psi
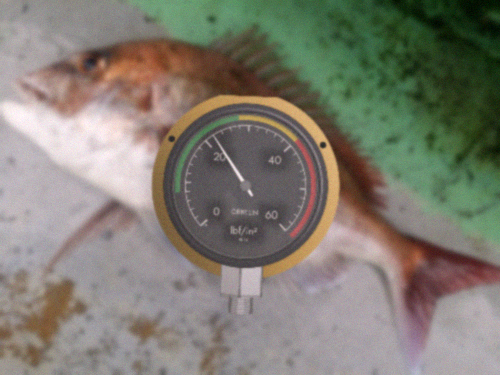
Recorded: value=22 unit=psi
